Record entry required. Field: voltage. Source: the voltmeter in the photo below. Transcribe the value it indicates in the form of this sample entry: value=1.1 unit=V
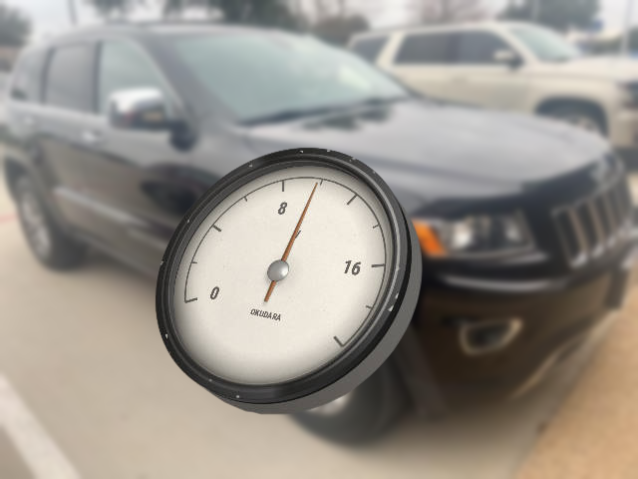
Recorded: value=10 unit=V
